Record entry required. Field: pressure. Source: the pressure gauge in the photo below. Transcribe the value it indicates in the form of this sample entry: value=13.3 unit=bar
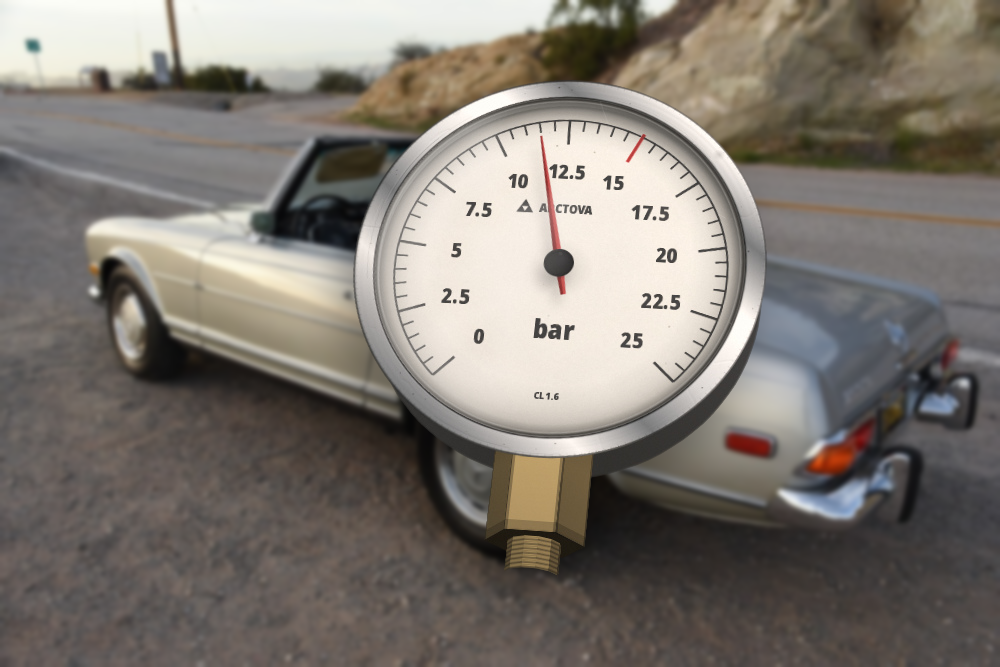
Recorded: value=11.5 unit=bar
